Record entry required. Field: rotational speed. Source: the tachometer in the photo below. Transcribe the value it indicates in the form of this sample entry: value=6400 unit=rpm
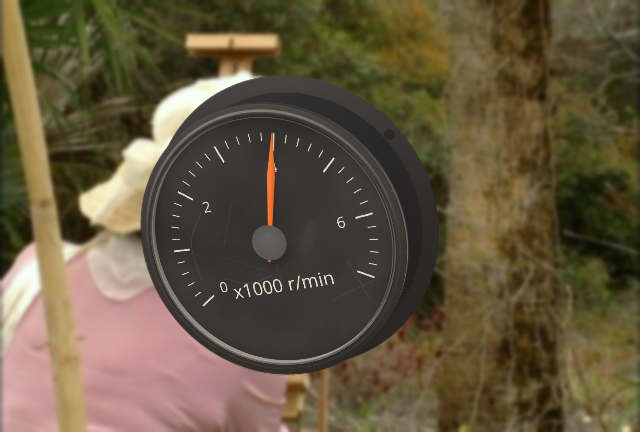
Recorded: value=4000 unit=rpm
